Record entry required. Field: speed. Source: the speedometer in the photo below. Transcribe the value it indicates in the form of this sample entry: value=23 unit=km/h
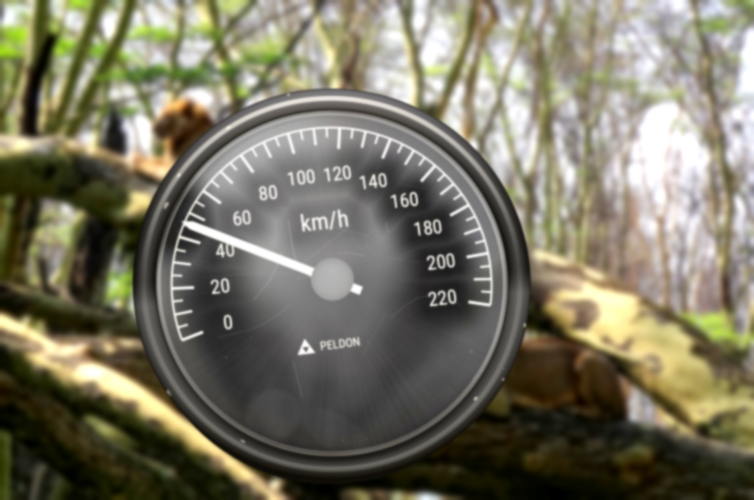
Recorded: value=45 unit=km/h
